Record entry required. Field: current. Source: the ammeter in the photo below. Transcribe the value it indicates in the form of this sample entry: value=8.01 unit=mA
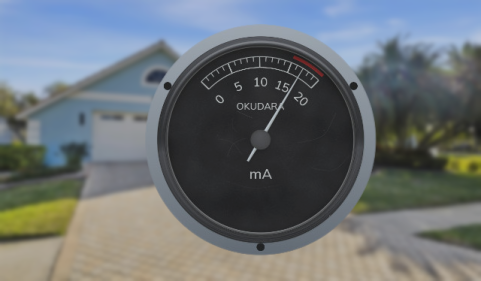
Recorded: value=17 unit=mA
